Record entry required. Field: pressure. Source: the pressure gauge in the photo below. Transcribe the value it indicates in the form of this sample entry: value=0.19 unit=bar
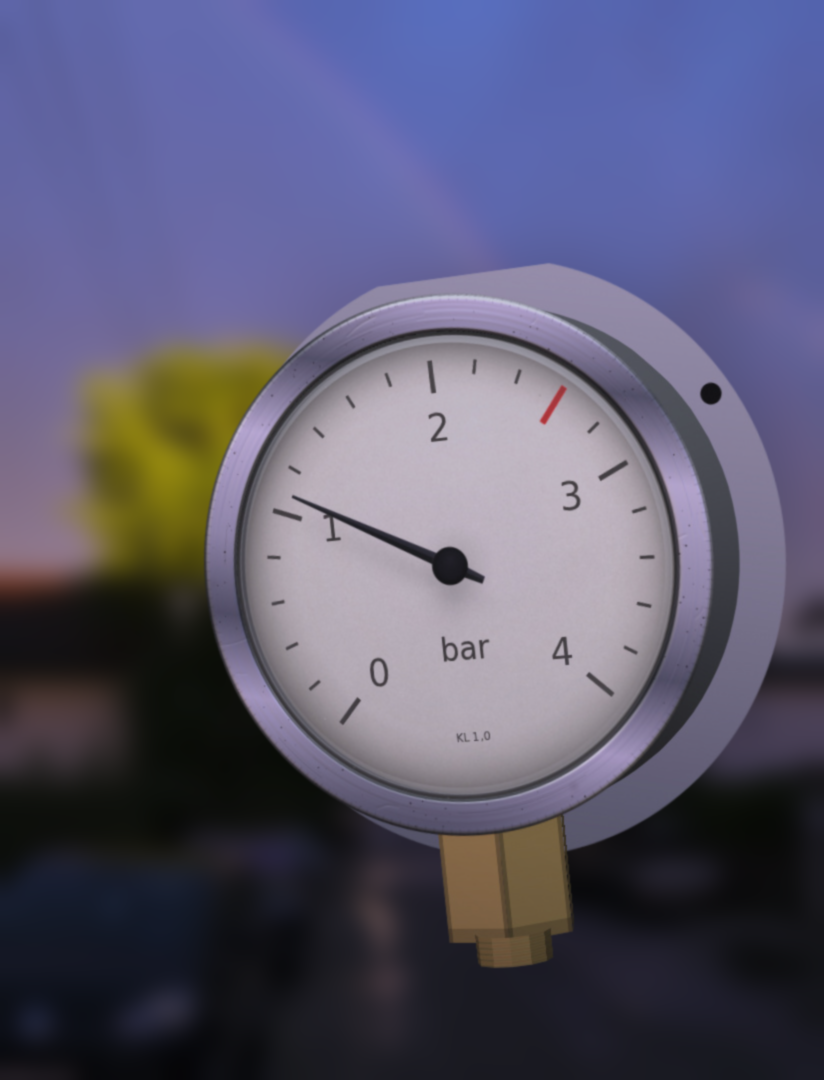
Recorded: value=1.1 unit=bar
